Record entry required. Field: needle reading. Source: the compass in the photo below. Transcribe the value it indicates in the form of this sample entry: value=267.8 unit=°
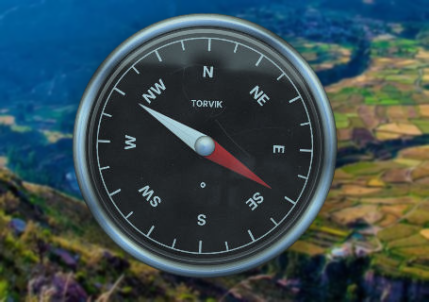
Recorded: value=120 unit=°
